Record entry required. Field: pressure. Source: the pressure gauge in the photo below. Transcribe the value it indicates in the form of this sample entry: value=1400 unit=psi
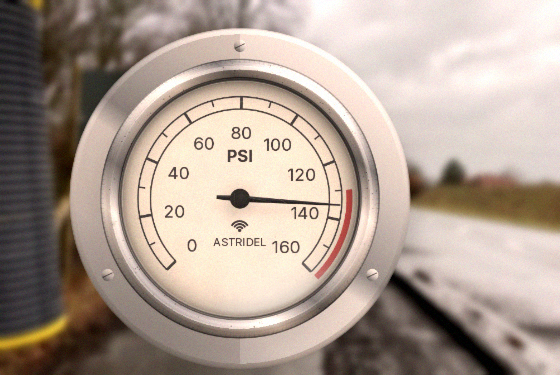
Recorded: value=135 unit=psi
